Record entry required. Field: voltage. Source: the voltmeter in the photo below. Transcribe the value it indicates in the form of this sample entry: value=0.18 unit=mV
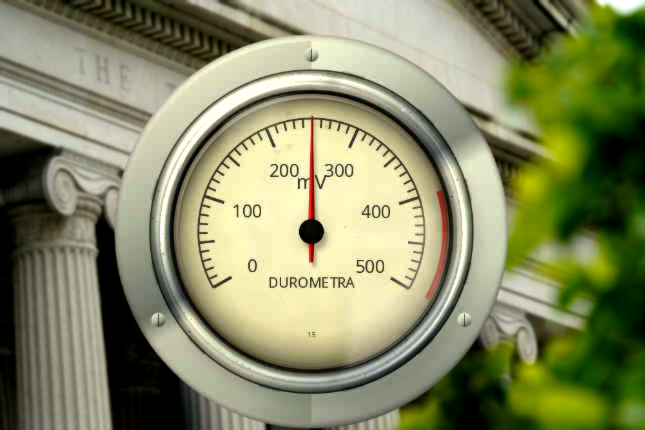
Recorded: value=250 unit=mV
